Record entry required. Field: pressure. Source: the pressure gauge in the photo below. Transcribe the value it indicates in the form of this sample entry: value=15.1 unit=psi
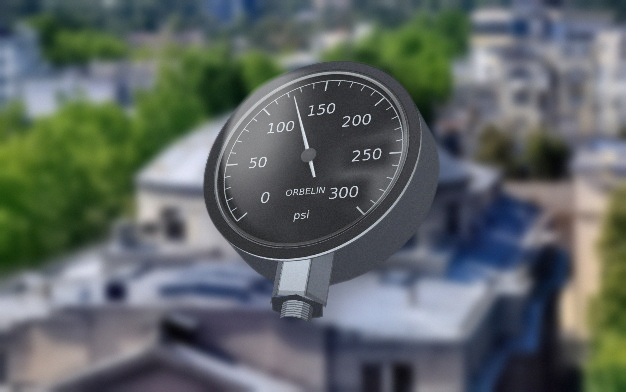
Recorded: value=125 unit=psi
